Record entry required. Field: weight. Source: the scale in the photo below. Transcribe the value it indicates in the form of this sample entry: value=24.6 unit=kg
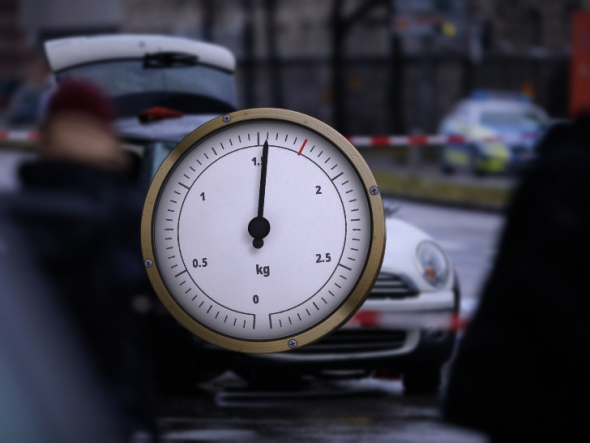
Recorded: value=1.55 unit=kg
